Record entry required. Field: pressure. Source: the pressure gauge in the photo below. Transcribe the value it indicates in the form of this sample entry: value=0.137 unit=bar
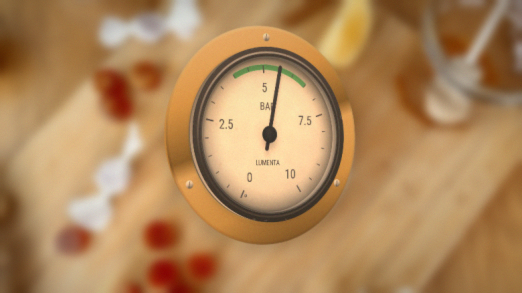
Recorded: value=5.5 unit=bar
